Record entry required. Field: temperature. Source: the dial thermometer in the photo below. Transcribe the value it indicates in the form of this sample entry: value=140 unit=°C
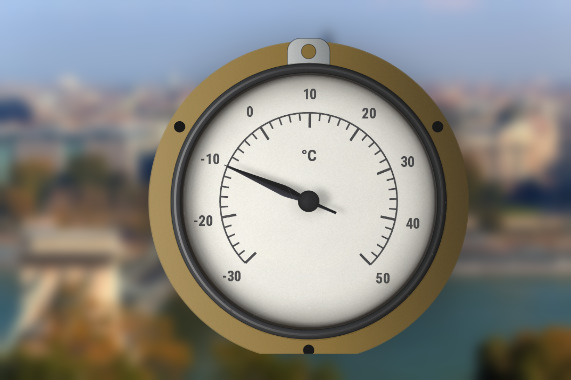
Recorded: value=-10 unit=°C
